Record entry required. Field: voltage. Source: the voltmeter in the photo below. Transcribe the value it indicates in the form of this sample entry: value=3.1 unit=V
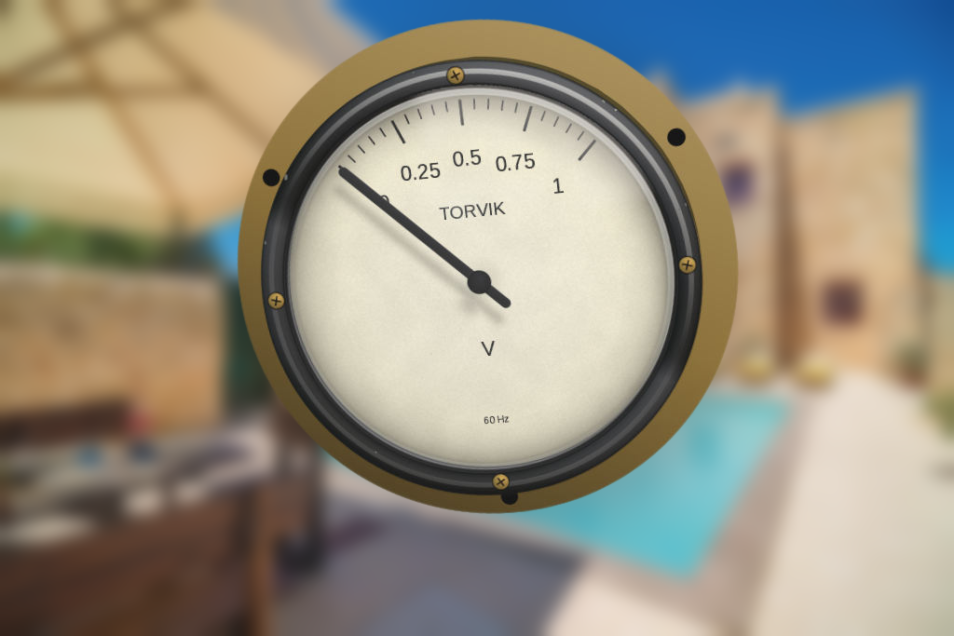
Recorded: value=0 unit=V
